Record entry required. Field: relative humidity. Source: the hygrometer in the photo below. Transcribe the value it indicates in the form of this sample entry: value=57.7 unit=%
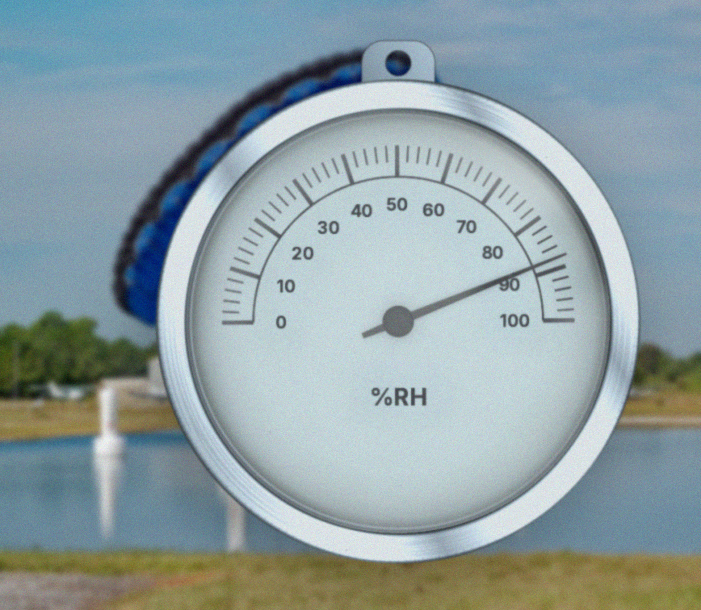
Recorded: value=88 unit=%
